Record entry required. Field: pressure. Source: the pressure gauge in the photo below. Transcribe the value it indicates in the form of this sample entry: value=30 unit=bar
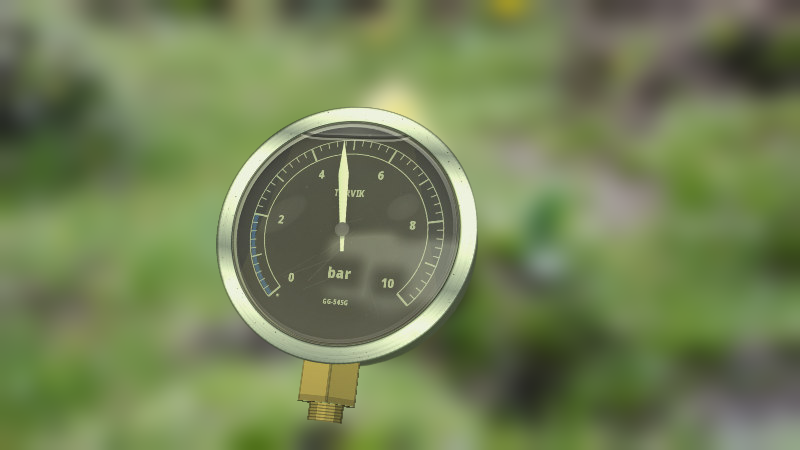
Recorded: value=4.8 unit=bar
